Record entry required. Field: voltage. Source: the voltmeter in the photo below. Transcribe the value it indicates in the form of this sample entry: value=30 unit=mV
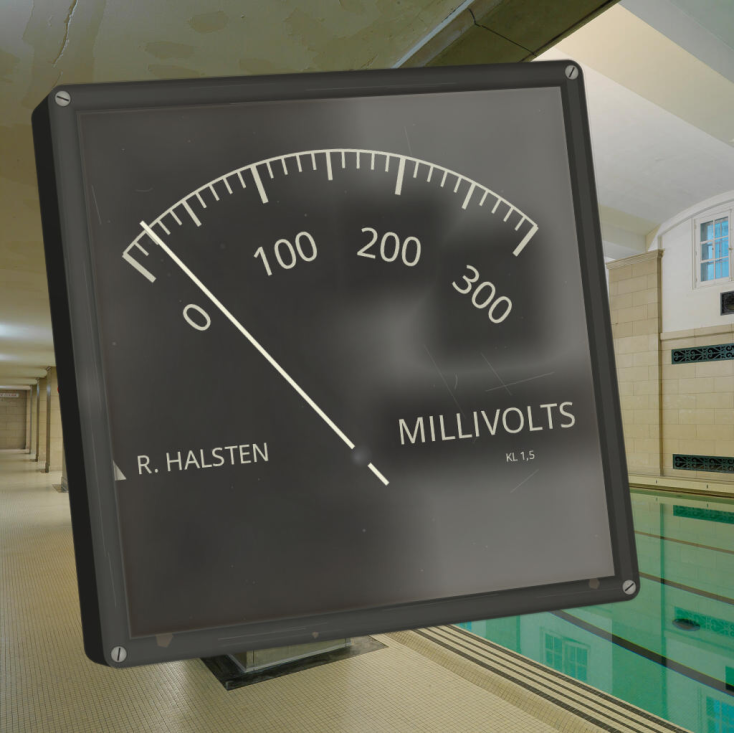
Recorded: value=20 unit=mV
